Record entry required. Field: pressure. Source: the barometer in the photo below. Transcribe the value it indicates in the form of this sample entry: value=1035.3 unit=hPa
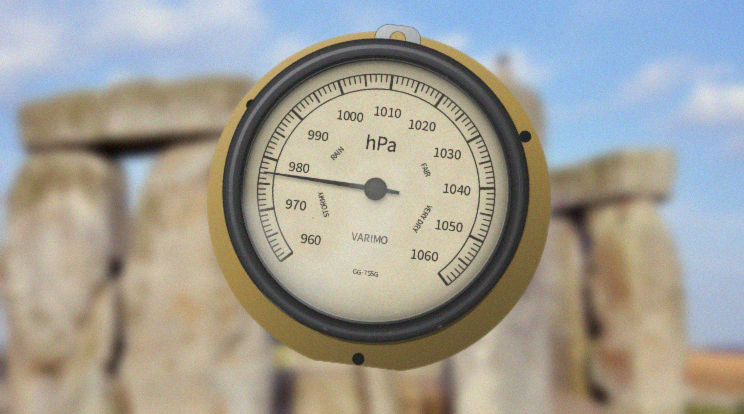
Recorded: value=977 unit=hPa
